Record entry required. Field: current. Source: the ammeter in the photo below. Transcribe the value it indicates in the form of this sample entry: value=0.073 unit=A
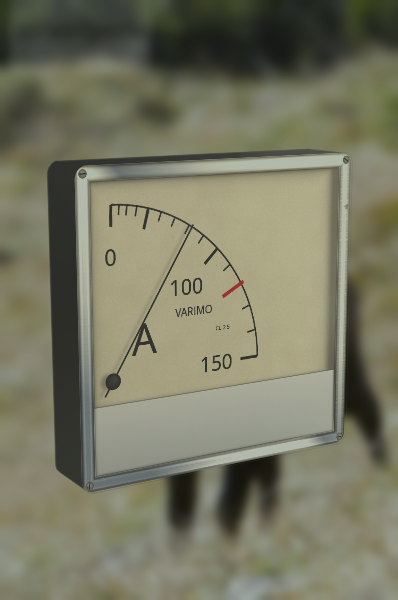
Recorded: value=80 unit=A
